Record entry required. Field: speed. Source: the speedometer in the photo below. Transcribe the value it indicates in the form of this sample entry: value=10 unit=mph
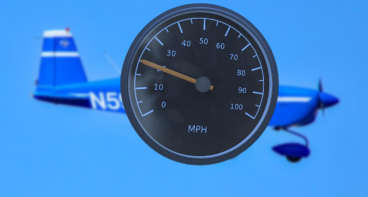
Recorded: value=20 unit=mph
